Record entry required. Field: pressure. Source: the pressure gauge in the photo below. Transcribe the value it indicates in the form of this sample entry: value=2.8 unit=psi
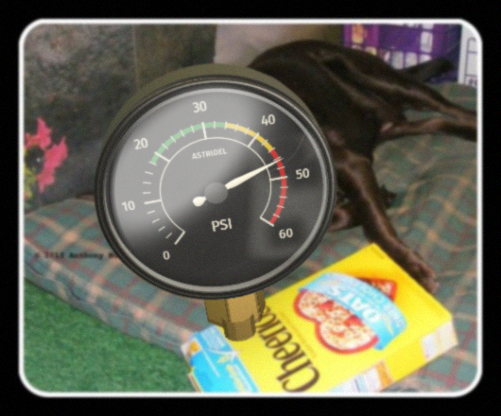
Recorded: value=46 unit=psi
